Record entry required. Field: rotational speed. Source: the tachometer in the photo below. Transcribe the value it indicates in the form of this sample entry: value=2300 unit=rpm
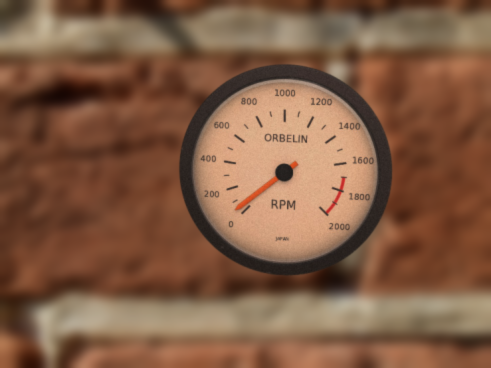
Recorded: value=50 unit=rpm
